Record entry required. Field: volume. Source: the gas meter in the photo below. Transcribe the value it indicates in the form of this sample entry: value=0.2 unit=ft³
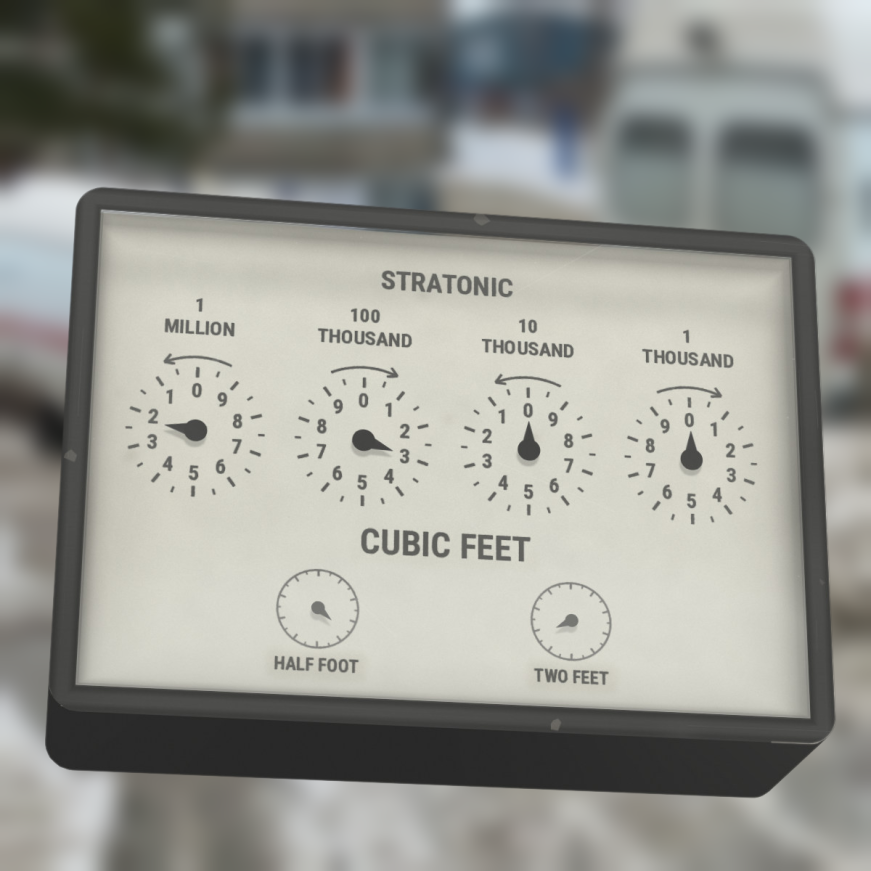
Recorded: value=230000 unit=ft³
